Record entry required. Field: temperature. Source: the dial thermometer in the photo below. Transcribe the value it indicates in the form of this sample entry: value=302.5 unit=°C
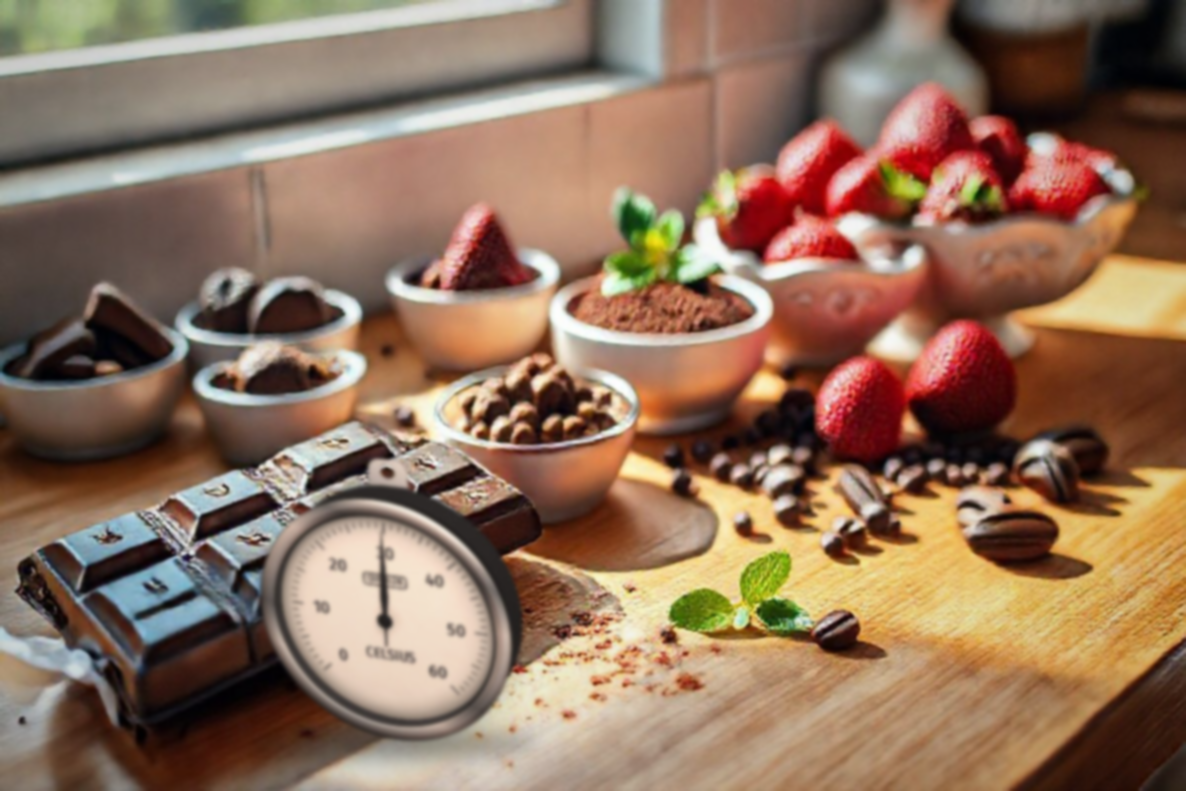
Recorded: value=30 unit=°C
